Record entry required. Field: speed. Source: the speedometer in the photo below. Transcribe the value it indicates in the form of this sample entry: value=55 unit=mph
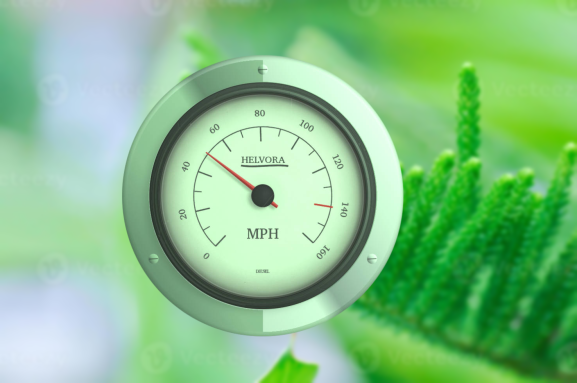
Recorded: value=50 unit=mph
